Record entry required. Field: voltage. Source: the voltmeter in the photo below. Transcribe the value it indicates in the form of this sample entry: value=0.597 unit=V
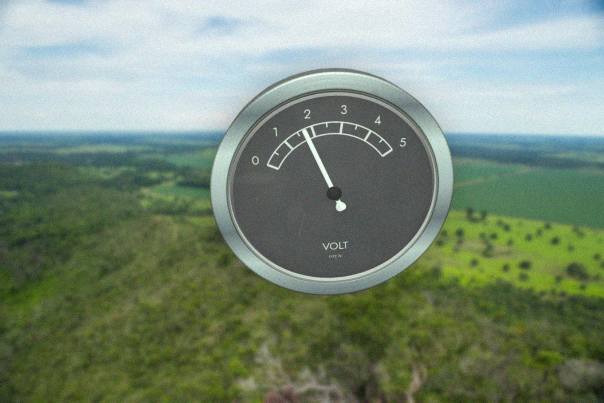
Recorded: value=1.75 unit=V
